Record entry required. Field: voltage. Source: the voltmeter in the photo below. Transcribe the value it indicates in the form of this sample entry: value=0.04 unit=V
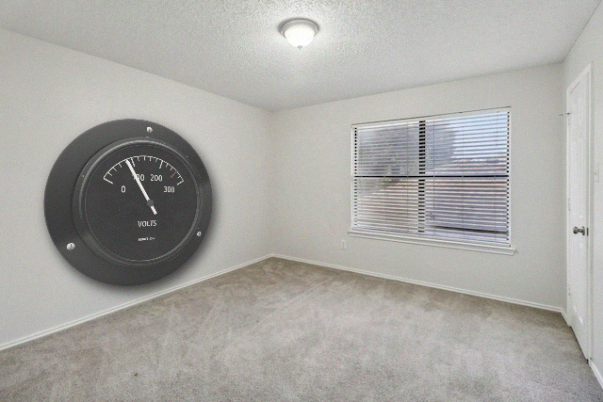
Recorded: value=80 unit=V
